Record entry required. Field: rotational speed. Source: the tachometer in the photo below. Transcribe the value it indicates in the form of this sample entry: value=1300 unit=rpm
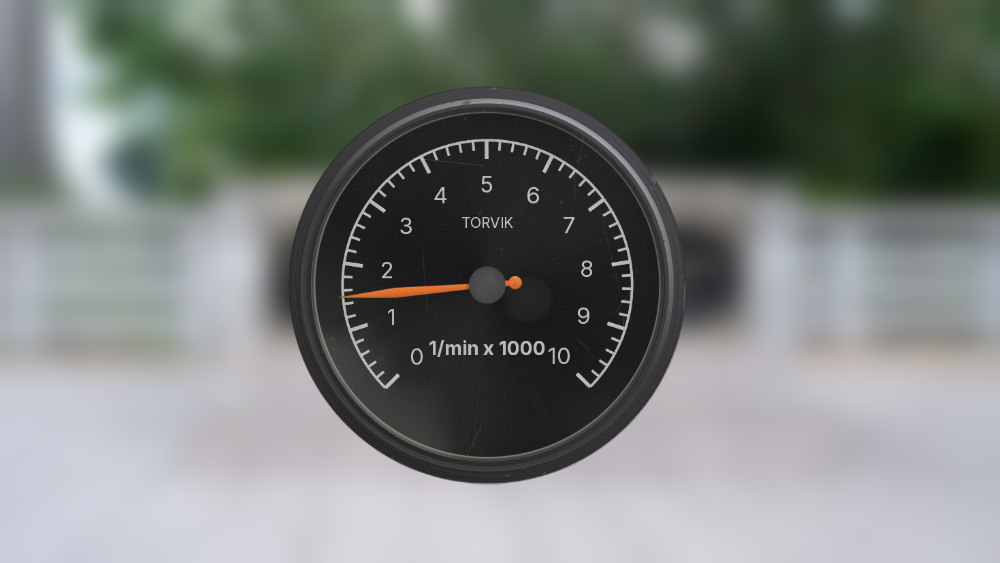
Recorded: value=1500 unit=rpm
